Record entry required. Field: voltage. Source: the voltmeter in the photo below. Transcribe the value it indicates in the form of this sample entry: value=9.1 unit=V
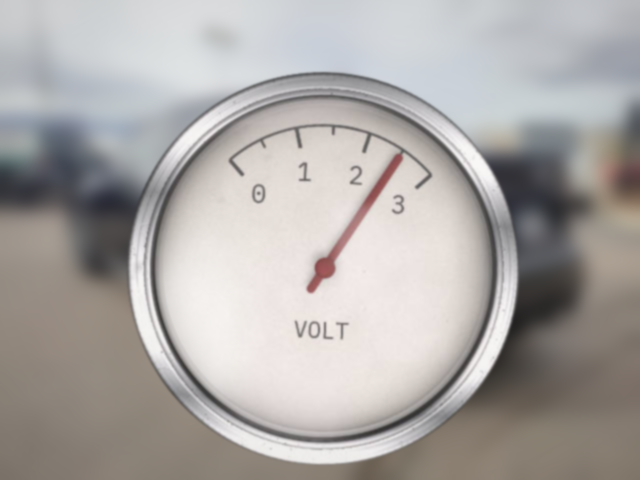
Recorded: value=2.5 unit=V
